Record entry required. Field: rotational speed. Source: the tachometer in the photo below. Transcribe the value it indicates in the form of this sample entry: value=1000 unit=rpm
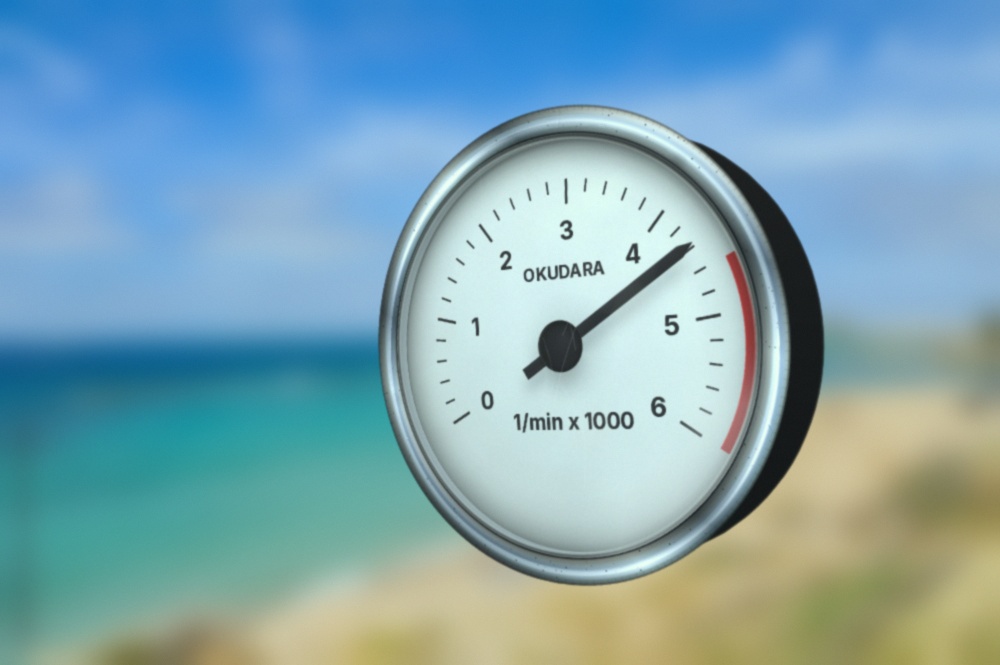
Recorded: value=4400 unit=rpm
